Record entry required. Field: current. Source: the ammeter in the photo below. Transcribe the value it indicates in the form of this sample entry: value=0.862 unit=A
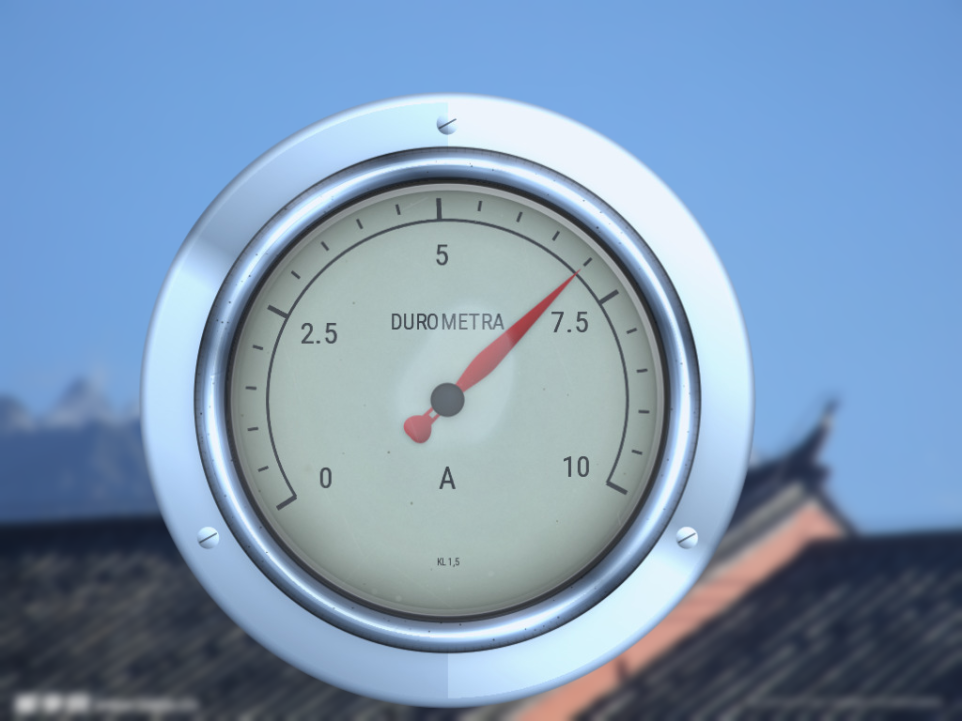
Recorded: value=7 unit=A
